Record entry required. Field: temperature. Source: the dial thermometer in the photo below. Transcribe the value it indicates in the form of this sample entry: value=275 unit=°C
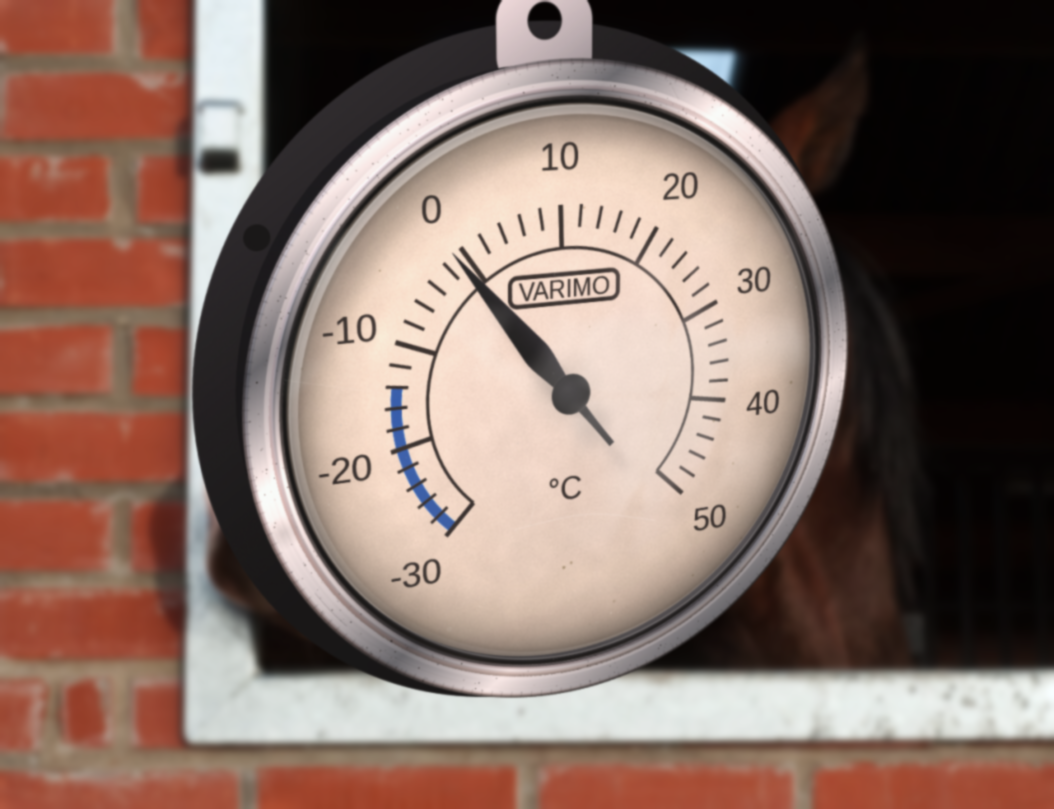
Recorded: value=-1 unit=°C
